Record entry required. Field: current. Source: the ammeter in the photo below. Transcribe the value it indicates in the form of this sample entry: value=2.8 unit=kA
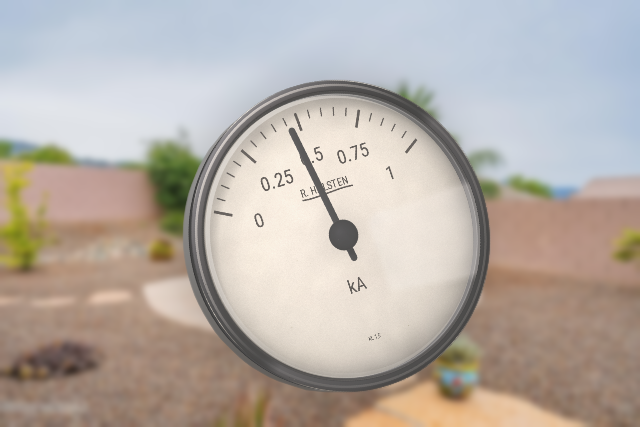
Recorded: value=0.45 unit=kA
